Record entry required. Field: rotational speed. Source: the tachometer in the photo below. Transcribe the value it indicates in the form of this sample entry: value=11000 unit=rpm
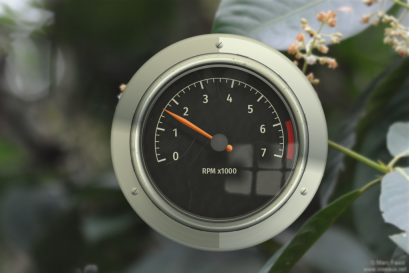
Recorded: value=1600 unit=rpm
